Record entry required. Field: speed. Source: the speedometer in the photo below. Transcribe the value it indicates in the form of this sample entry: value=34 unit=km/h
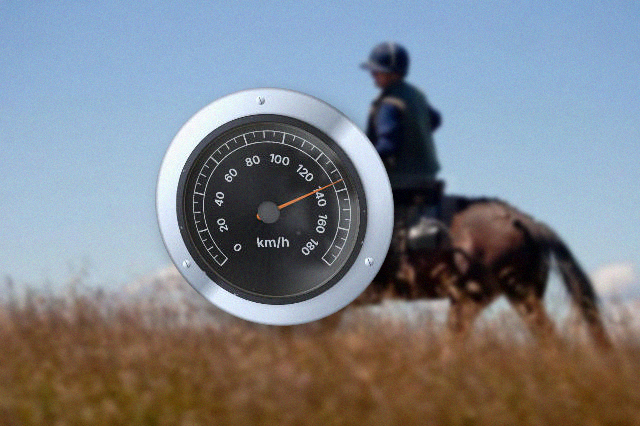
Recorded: value=135 unit=km/h
